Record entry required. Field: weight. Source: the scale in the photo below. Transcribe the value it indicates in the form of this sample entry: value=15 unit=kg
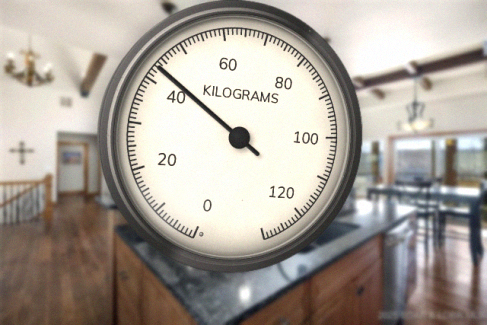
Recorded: value=43 unit=kg
